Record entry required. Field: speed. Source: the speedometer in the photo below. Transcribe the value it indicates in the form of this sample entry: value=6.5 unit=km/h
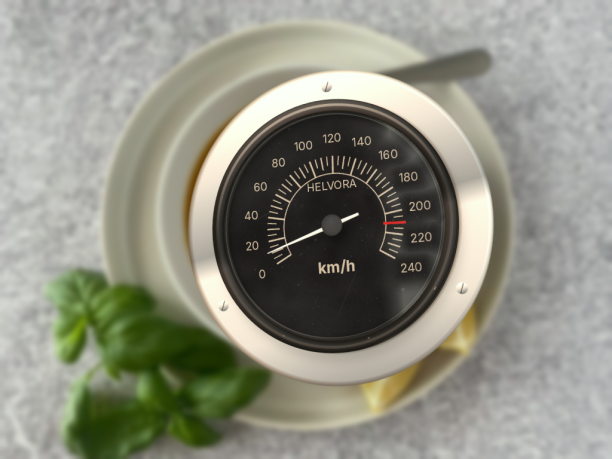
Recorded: value=10 unit=km/h
